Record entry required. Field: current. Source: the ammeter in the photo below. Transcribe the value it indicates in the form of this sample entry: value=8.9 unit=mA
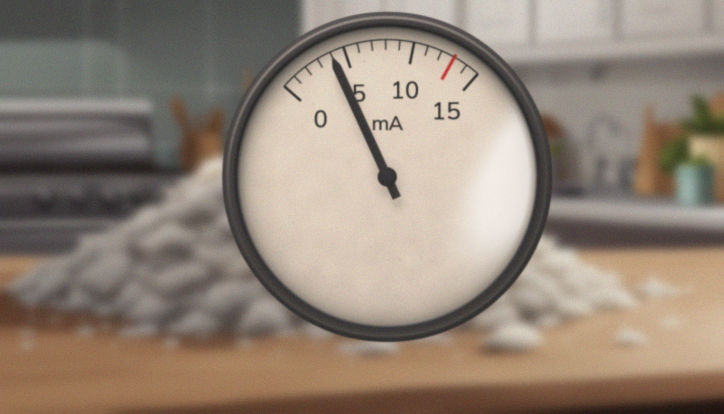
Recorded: value=4 unit=mA
